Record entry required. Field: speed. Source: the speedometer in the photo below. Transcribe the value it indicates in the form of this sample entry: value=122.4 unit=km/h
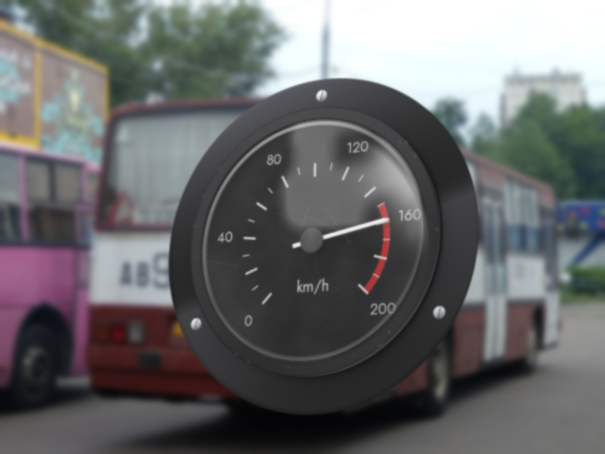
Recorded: value=160 unit=km/h
